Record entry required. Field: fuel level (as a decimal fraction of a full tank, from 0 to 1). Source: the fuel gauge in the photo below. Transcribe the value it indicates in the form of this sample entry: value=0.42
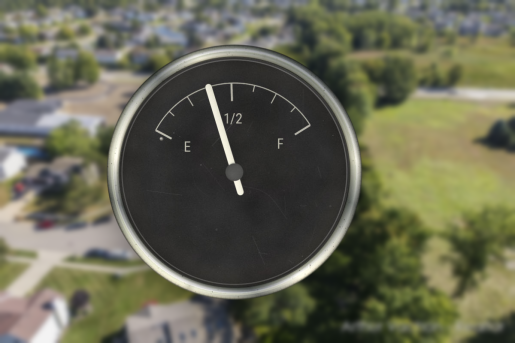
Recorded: value=0.375
